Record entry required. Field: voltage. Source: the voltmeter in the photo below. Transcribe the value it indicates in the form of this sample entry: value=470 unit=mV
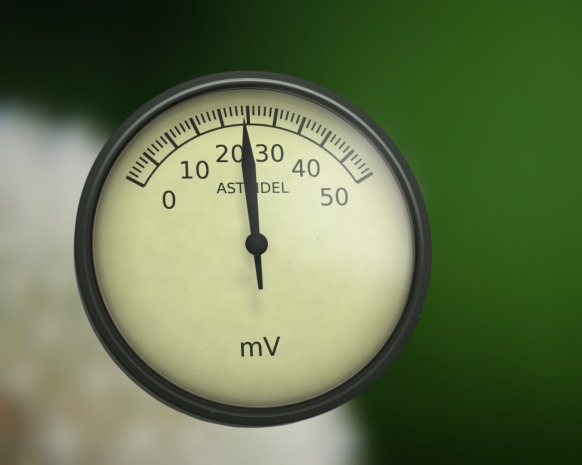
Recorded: value=24 unit=mV
